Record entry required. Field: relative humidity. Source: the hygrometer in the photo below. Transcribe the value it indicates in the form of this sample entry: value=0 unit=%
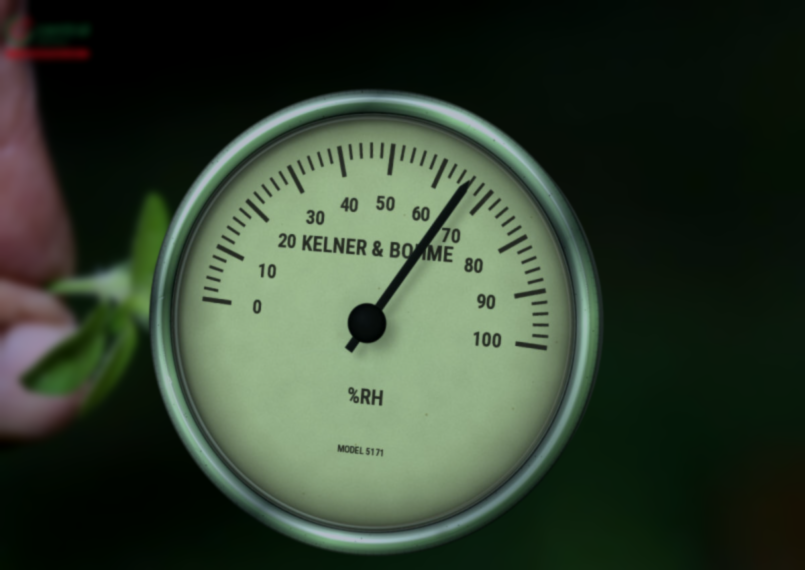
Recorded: value=66 unit=%
